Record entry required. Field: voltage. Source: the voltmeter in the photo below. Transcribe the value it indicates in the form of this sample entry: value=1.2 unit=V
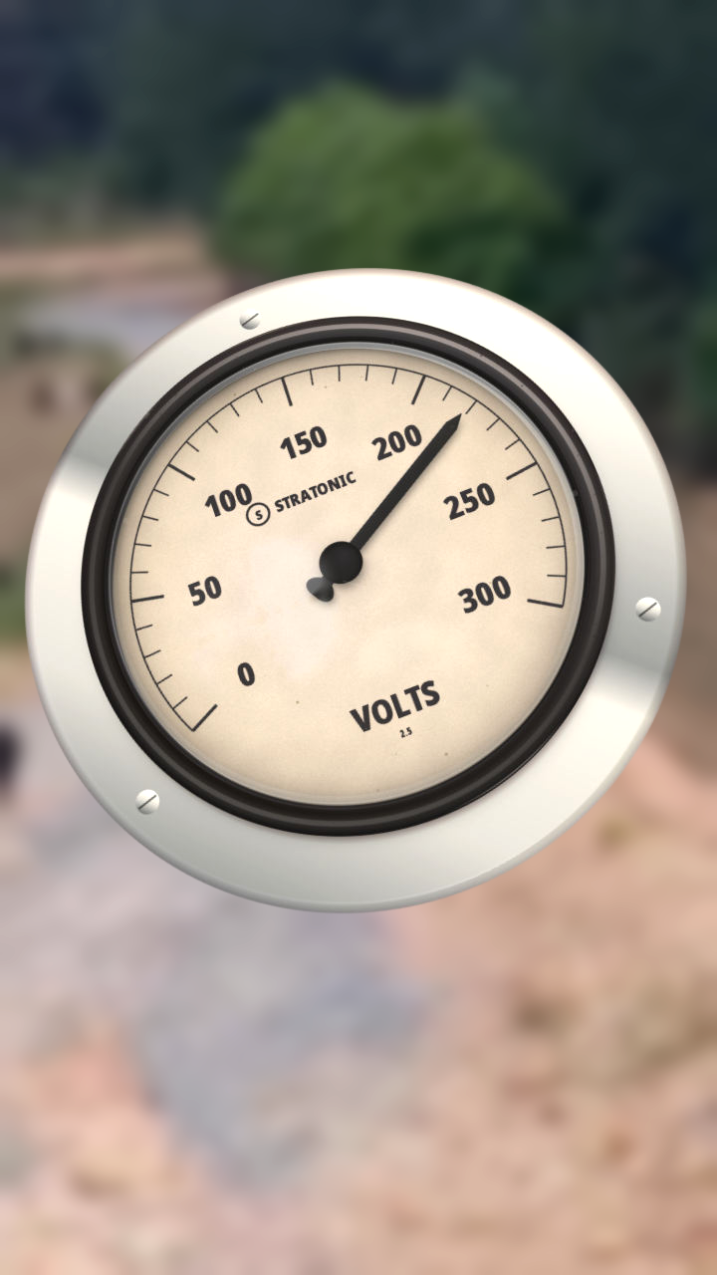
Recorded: value=220 unit=V
